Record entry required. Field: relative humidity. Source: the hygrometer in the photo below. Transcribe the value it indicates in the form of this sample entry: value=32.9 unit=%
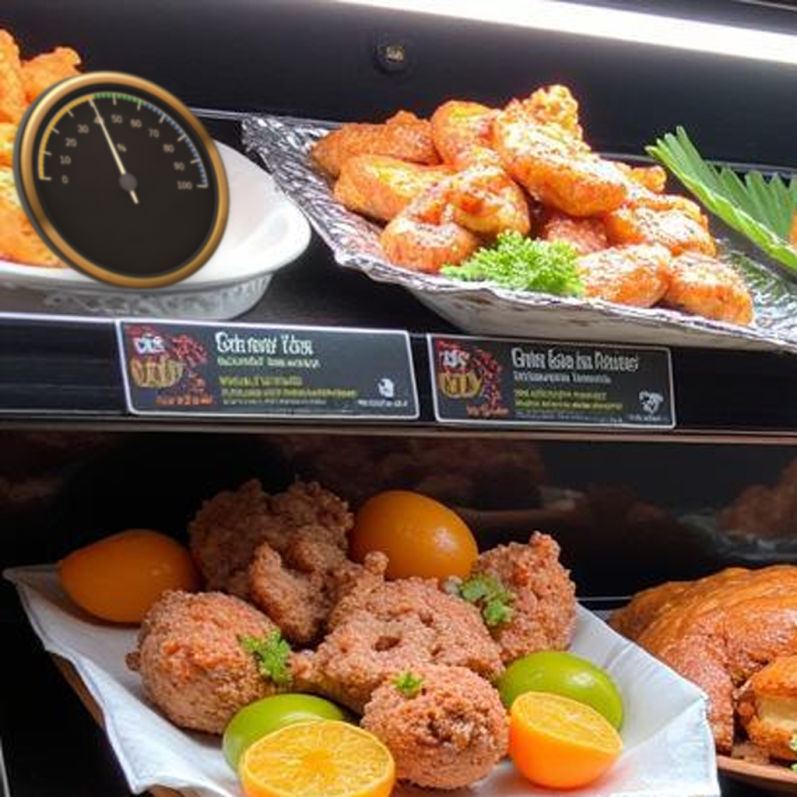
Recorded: value=40 unit=%
